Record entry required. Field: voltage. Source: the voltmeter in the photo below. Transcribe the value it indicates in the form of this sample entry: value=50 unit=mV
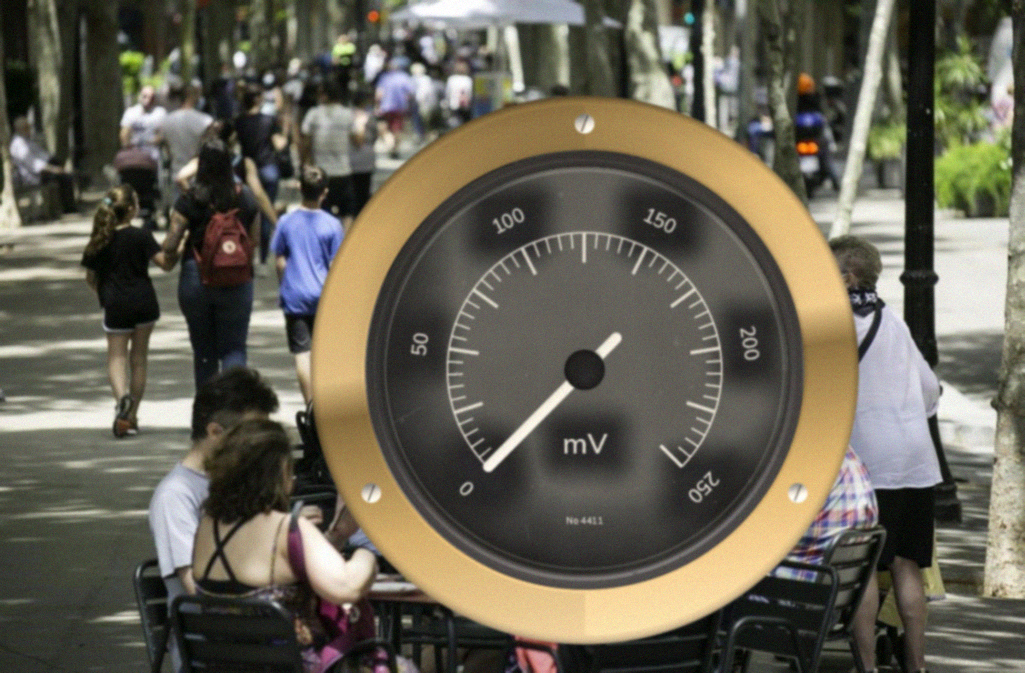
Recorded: value=0 unit=mV
